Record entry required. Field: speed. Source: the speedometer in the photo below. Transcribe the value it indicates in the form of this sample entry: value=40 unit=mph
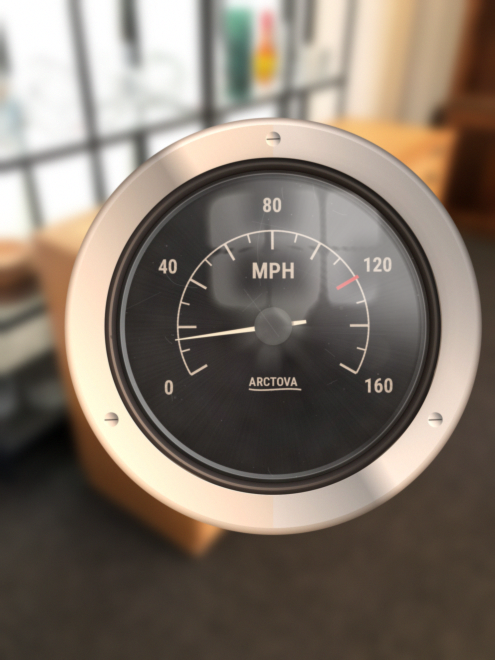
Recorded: value=15 unit=mph
